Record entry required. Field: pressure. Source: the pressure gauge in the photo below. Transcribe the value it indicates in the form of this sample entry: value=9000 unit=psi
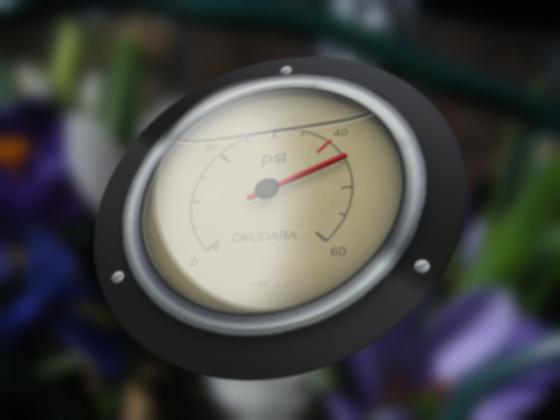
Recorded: value=45 unit=psi
